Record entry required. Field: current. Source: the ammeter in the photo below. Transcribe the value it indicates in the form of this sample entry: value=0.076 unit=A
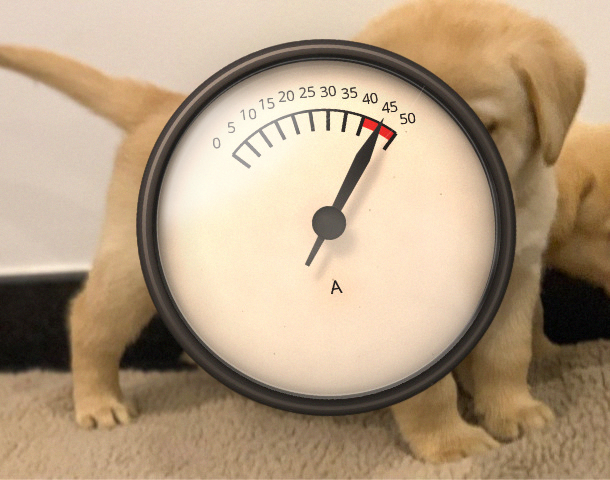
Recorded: value=45 unit=A
